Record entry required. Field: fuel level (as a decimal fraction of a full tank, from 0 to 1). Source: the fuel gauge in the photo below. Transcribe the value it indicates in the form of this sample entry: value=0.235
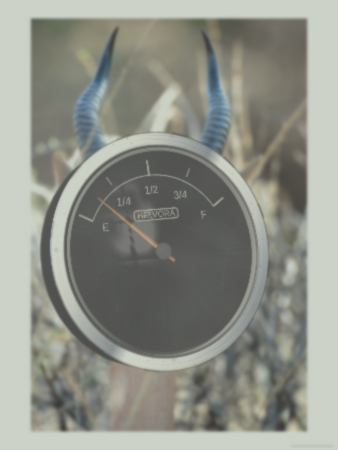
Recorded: value=0.125
